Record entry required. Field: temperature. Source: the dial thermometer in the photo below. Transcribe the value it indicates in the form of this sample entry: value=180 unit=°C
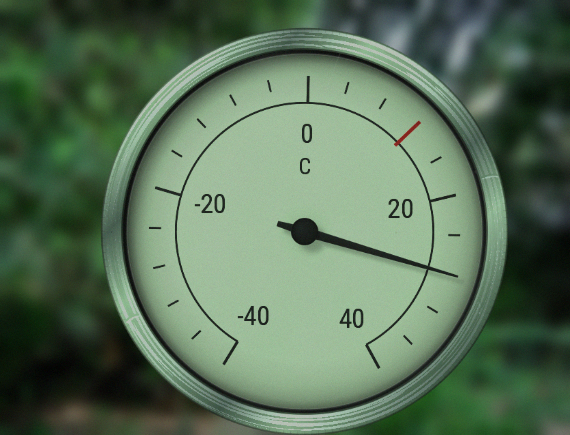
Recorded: value=28 unit=°C
